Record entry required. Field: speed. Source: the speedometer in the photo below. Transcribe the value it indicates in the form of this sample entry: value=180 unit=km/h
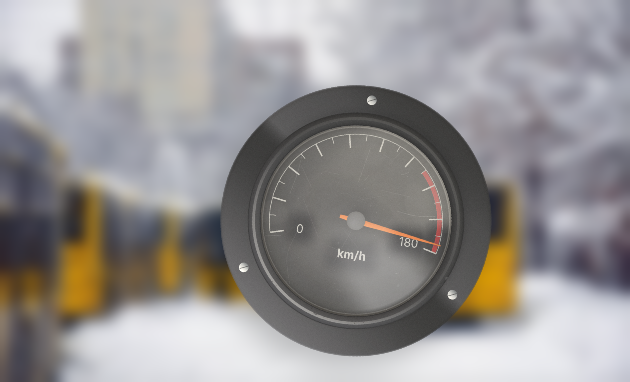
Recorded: value=175 unit=km/h
